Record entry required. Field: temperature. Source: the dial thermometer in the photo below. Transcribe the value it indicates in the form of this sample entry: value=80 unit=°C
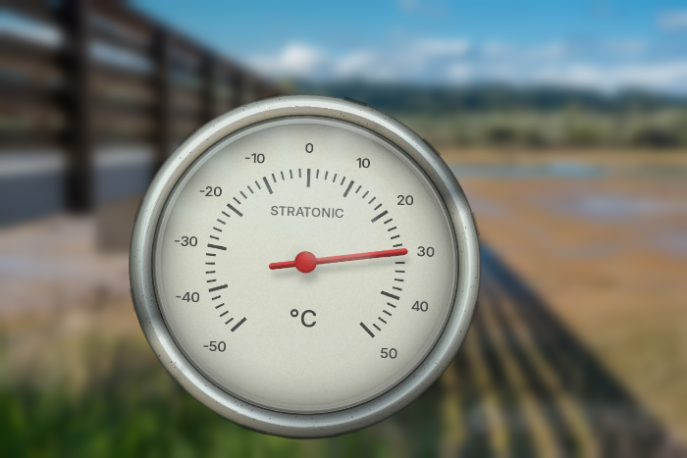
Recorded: value=30 unit=°C
